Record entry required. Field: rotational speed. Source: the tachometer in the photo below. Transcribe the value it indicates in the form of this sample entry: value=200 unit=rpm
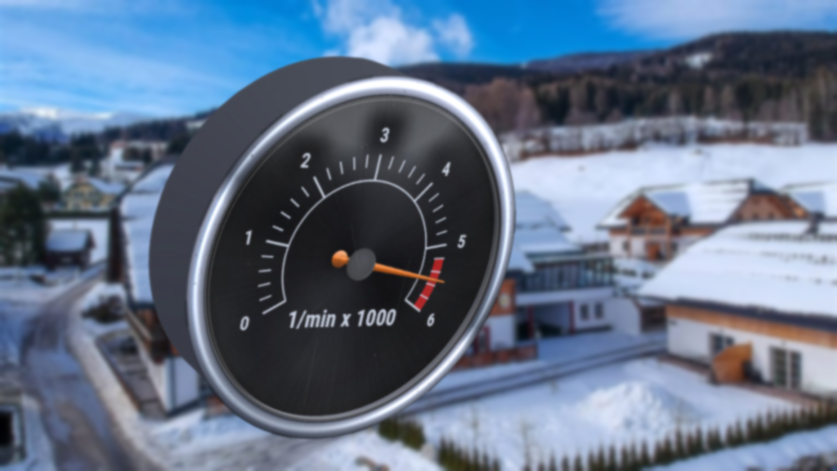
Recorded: value=5500 unit=rpm
